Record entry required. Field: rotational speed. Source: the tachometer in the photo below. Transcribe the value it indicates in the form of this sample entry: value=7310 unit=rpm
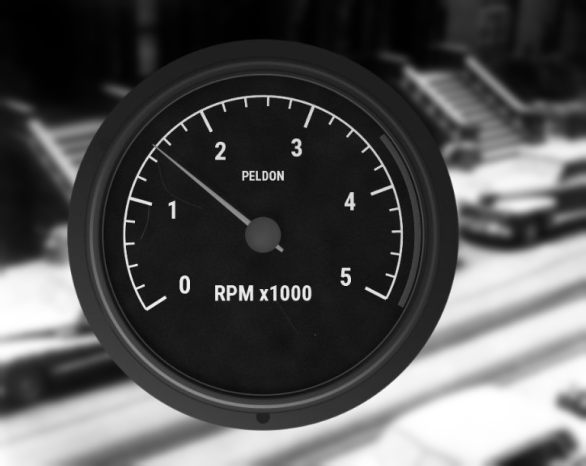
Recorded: value=1500 unit=rpm
